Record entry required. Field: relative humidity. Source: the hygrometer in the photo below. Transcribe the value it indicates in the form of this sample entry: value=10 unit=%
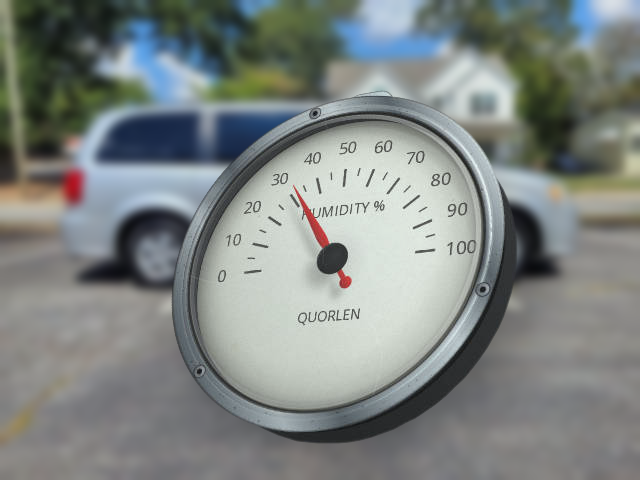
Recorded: value=32.5 unit=%
